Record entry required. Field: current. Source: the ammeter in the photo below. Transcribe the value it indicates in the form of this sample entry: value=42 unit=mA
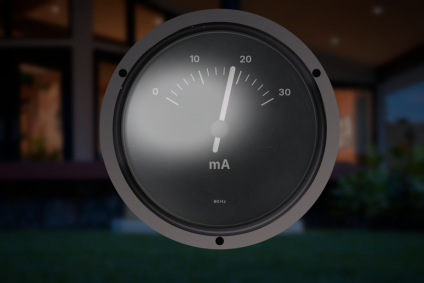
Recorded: value=18 unit=mA
